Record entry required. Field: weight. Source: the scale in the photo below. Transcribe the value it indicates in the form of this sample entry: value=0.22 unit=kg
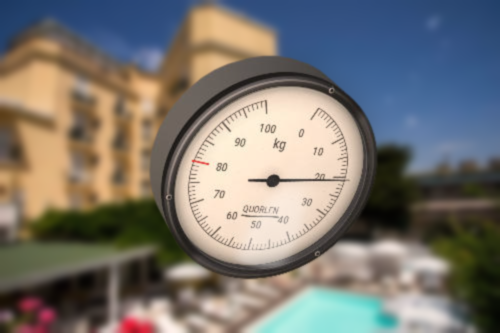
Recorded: value=20 unit=kg
